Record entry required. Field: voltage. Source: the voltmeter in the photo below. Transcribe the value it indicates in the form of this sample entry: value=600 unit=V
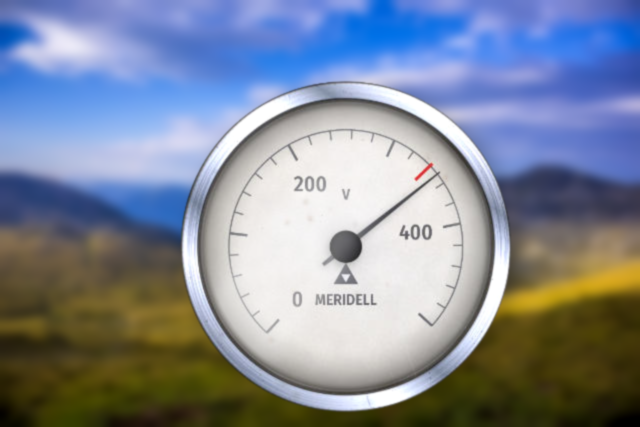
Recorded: value=350 unit=V
